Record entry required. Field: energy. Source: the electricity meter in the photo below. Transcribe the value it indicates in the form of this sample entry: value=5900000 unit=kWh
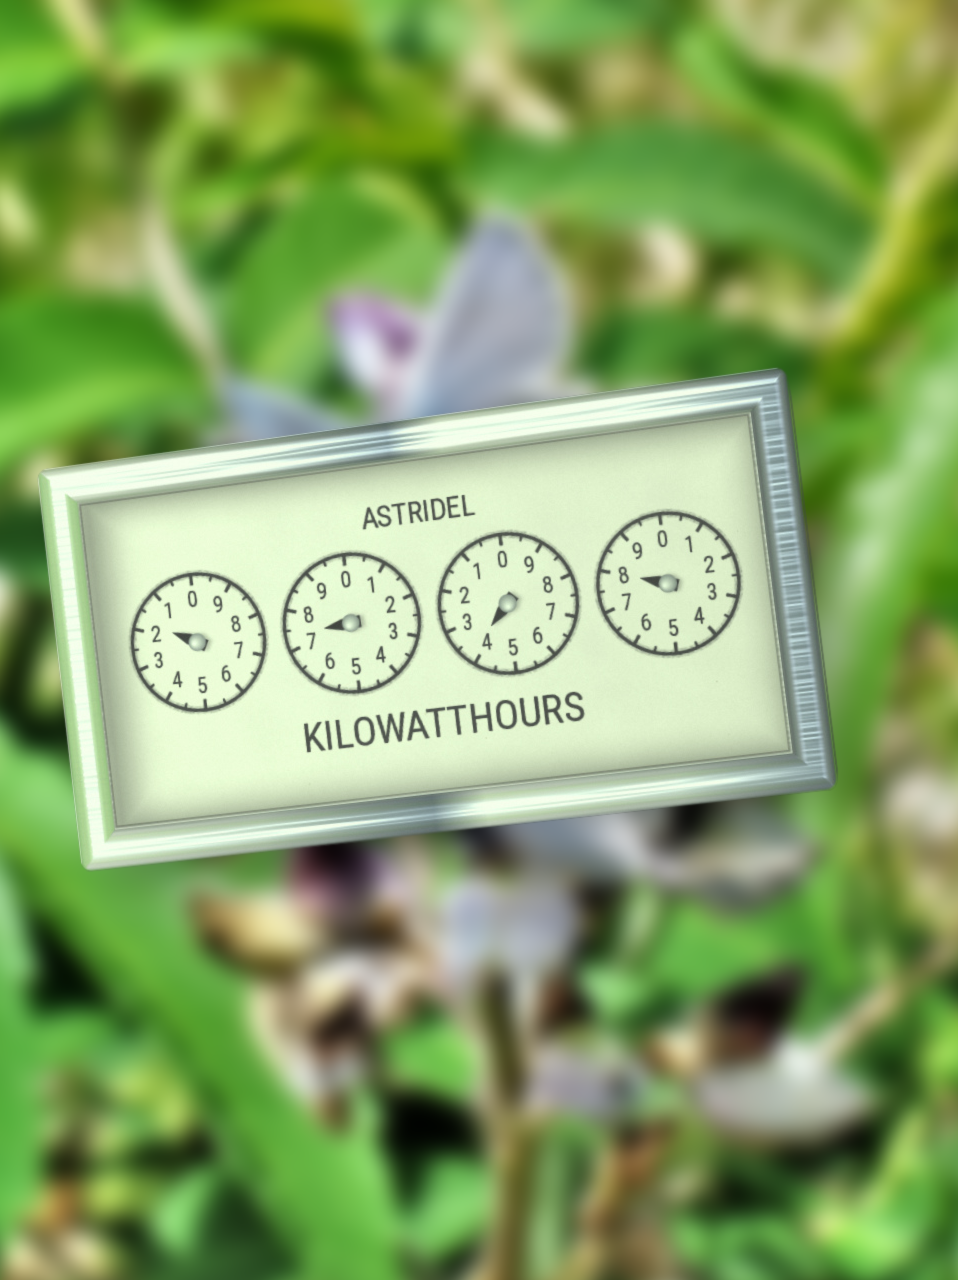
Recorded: value=1738 unit=kWh
